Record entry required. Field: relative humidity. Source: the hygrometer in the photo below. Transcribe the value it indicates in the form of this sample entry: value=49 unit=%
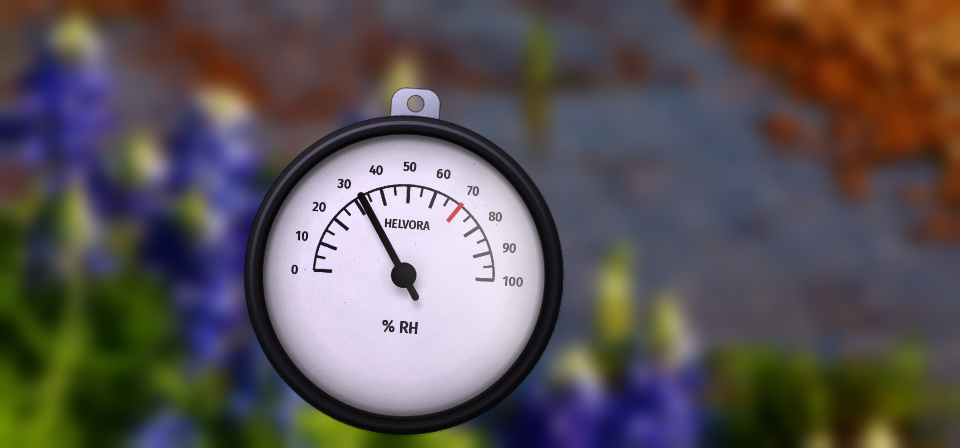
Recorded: value=32.5 unit=%
